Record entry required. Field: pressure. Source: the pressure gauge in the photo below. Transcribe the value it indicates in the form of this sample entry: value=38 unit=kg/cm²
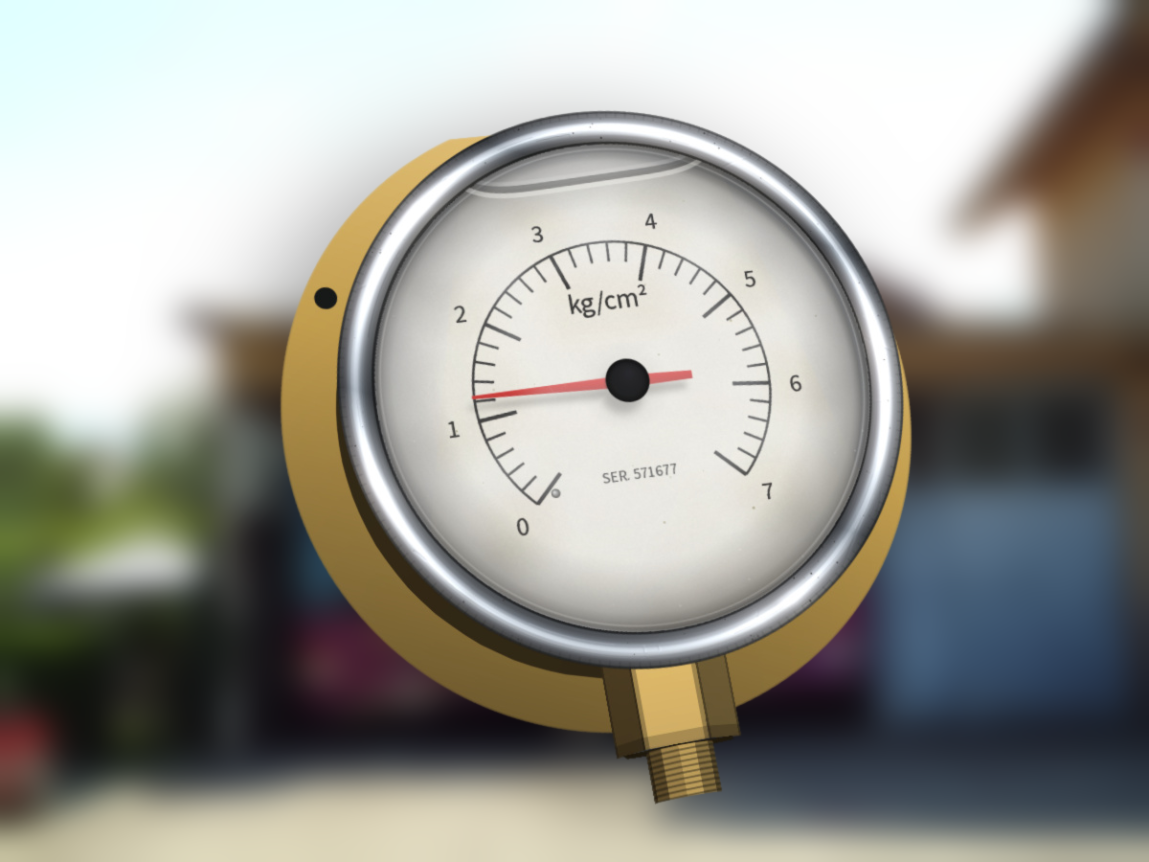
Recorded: value=1.2 unit=kg/cm²
